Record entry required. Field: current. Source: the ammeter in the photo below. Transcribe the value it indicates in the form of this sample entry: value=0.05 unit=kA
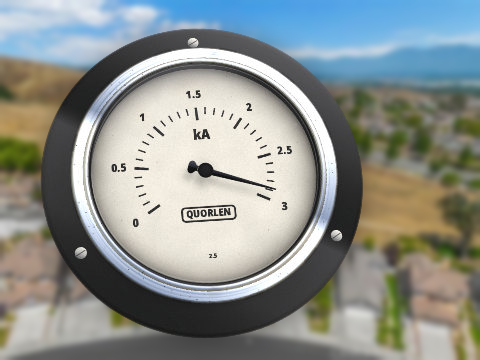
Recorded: value=2.9 unit=kA
